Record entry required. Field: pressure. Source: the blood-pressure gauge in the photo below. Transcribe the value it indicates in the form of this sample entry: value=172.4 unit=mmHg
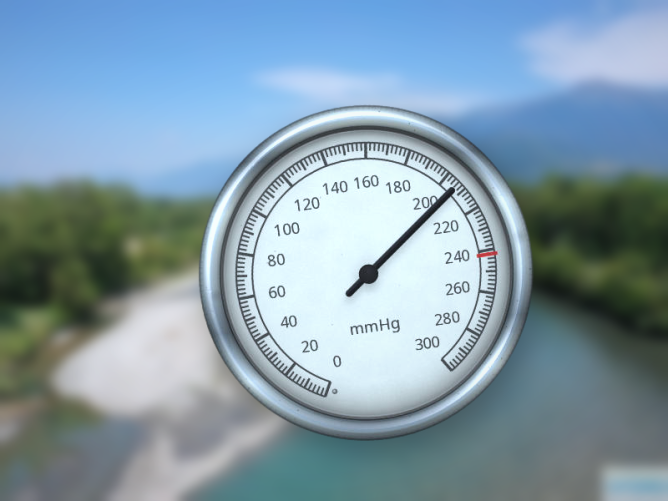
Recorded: value=206 unit=mmHg
